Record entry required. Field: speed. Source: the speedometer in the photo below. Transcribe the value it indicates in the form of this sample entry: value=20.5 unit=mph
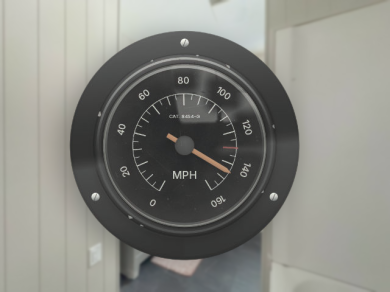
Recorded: value=145 unit=mph
